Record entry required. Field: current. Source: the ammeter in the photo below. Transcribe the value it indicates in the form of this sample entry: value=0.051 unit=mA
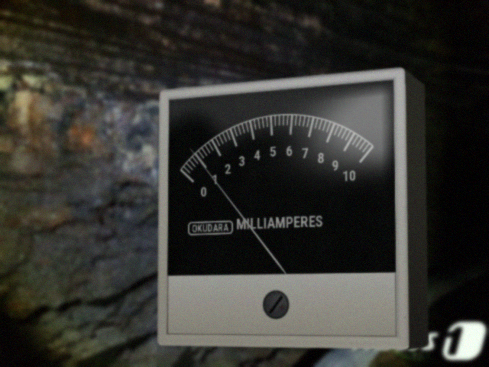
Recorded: value=1 unit=mA
